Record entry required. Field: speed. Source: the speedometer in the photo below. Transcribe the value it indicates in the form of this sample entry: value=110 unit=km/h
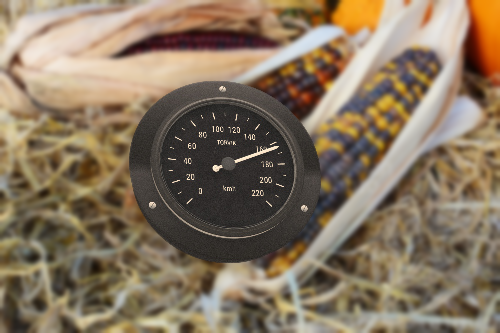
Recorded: value=165 unit=km/h
